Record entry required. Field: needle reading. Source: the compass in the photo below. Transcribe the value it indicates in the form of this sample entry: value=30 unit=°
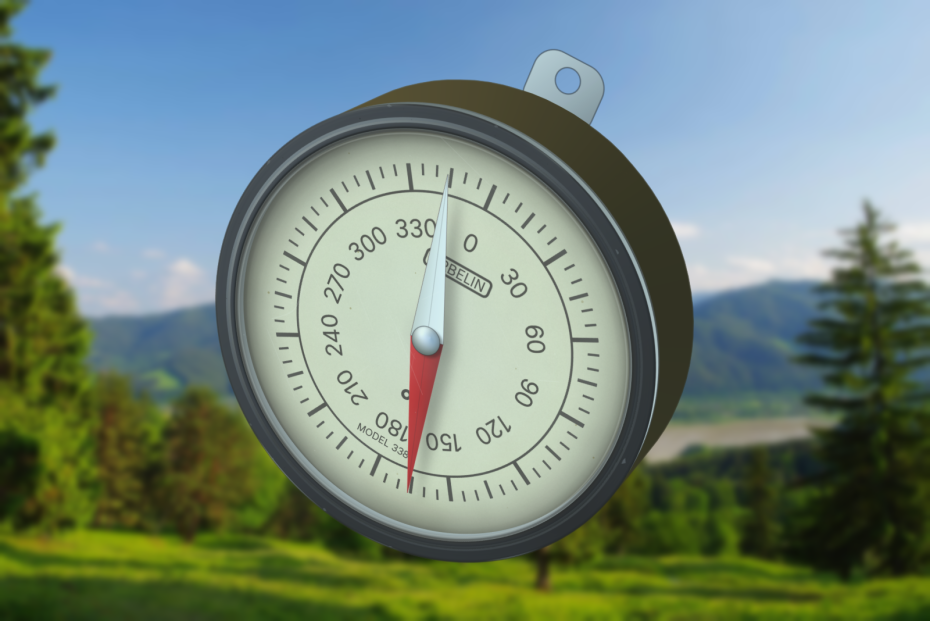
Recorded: value=165 unit=°
